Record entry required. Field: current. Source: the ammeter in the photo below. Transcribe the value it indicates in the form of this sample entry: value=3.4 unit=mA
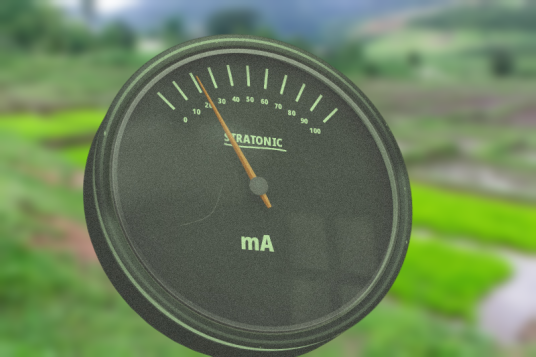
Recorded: value=20 unit=mA
